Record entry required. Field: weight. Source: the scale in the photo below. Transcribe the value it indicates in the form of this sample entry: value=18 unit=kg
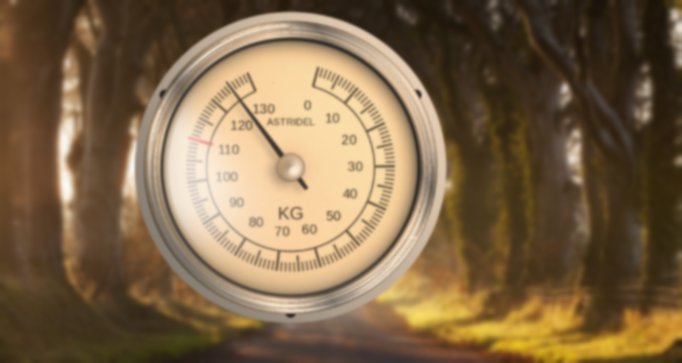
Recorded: value=125 unit=kg
